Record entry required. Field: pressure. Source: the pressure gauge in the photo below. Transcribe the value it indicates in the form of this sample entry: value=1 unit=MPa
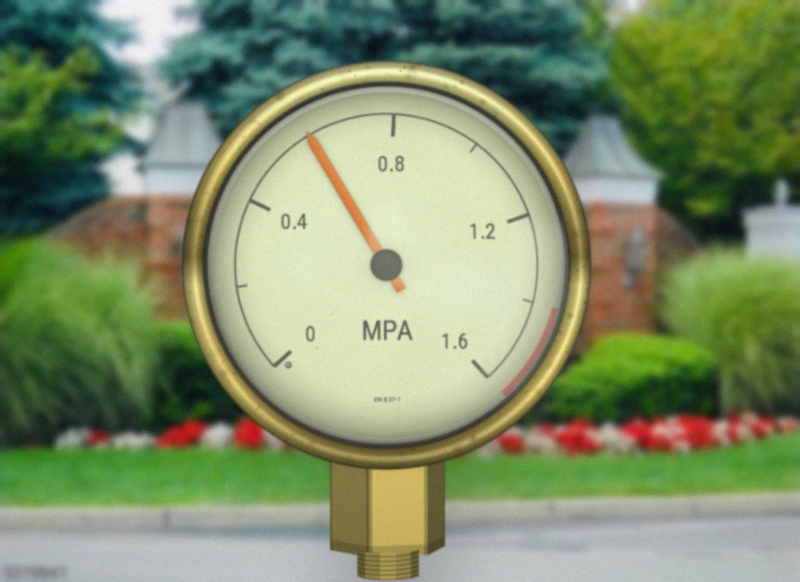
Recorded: value=0.6 unit=MPa
